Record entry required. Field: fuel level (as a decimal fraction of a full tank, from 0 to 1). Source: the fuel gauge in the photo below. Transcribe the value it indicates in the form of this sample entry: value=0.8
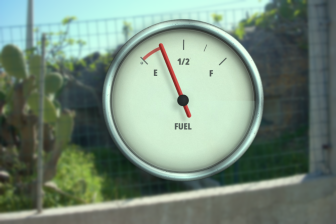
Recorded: value=0.25
